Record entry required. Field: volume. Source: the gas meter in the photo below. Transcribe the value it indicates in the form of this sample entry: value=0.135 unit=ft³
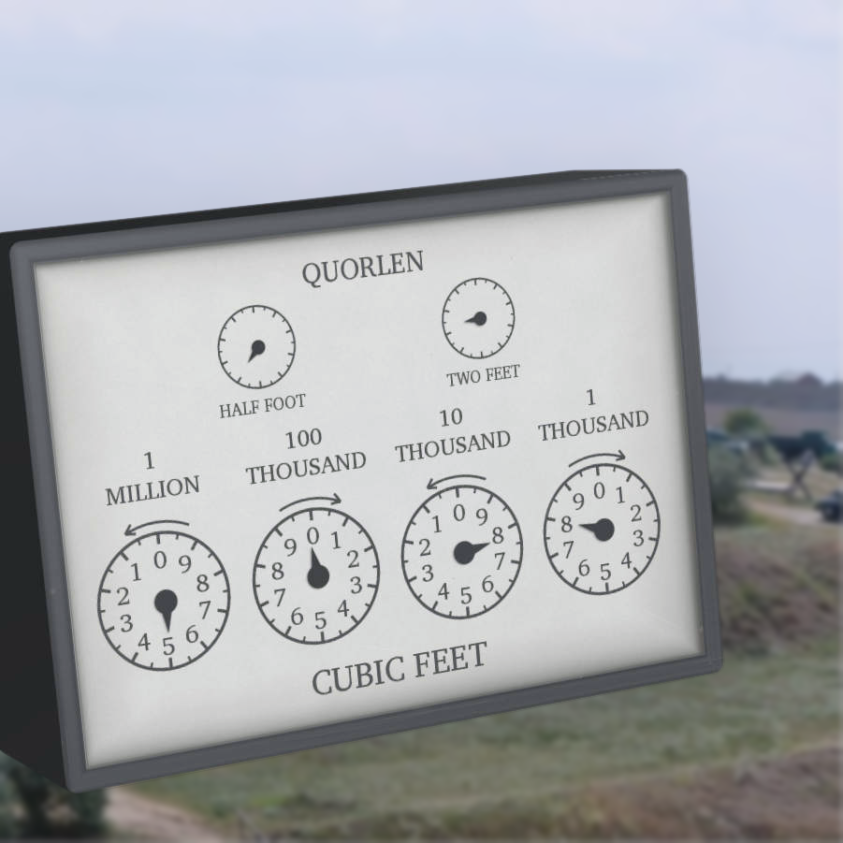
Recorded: value=497800 unit=ft³
